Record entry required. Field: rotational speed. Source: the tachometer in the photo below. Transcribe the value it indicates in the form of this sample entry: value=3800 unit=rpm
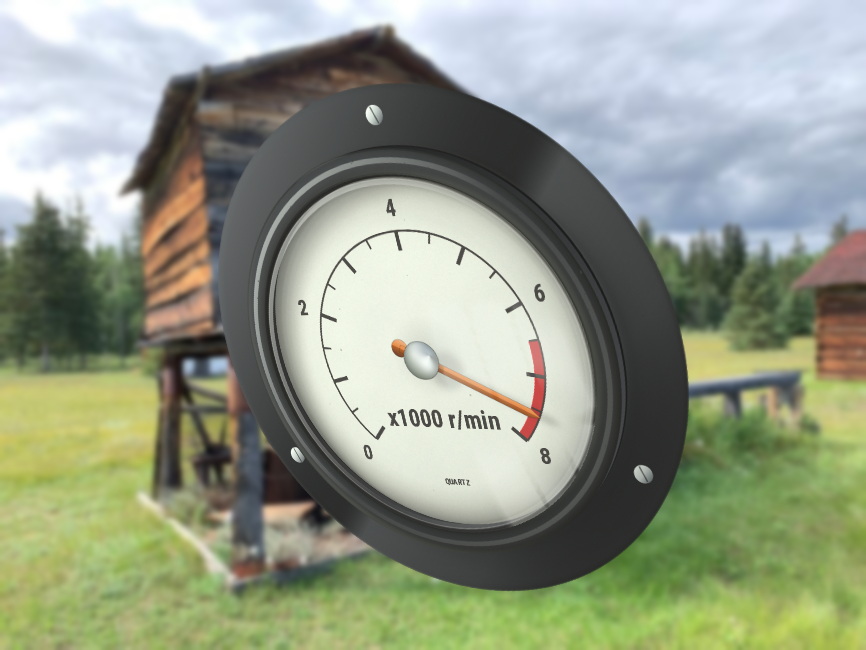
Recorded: value=7500 unit=rpm
